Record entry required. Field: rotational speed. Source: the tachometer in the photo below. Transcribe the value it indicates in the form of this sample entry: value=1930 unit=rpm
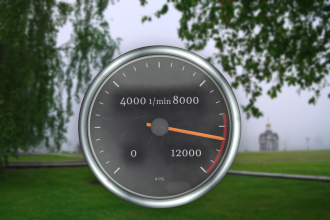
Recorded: value=10500 unit=rpm
